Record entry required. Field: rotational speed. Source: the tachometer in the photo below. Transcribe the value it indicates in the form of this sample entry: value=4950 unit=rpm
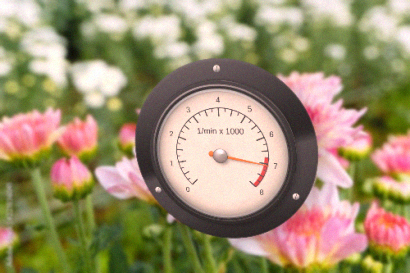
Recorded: value=7000 unit=rpm
